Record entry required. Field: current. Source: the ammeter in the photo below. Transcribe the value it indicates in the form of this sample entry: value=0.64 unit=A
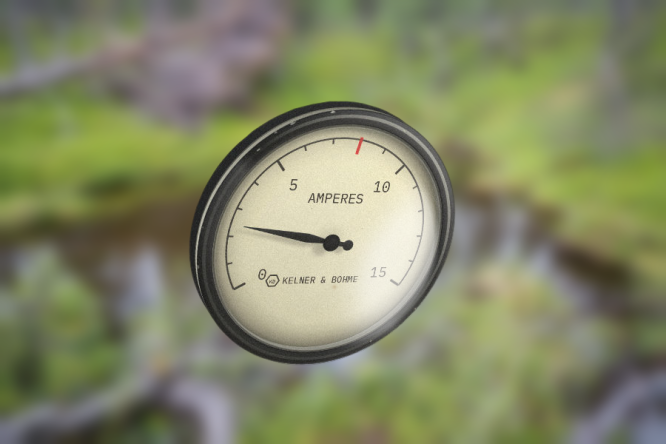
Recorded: value=2.5 unit=A
